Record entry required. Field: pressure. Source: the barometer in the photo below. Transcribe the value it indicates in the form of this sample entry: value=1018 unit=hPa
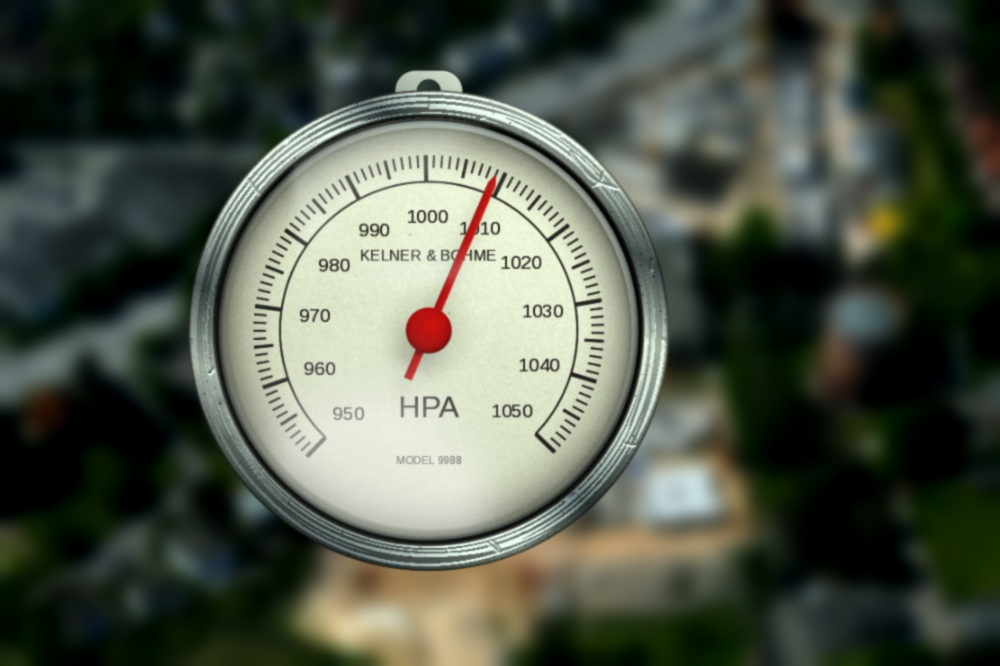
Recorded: value=1009 unit=hPa
